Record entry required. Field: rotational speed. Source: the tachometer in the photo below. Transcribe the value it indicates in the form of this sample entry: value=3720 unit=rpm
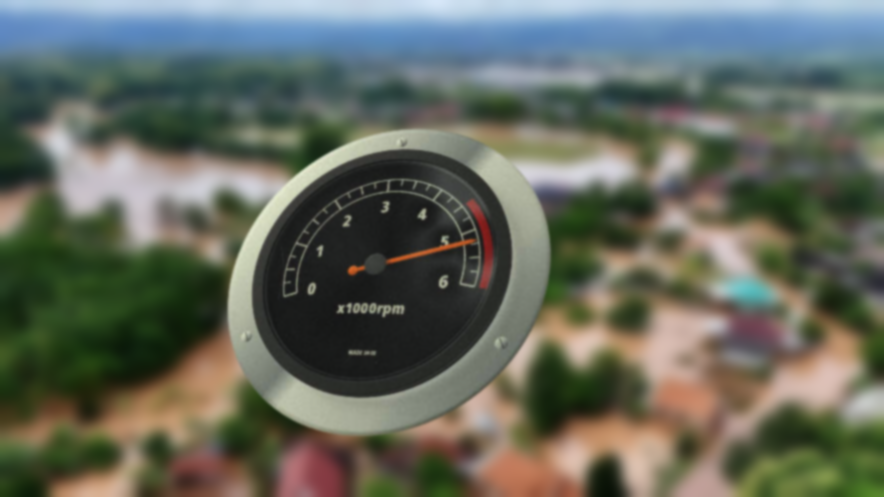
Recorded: value=5250 unit=rpm
